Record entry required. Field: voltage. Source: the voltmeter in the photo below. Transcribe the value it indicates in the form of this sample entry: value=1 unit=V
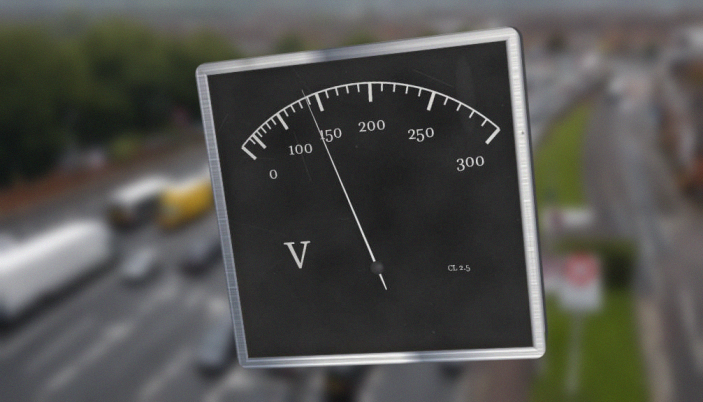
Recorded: value=140 unit=V
